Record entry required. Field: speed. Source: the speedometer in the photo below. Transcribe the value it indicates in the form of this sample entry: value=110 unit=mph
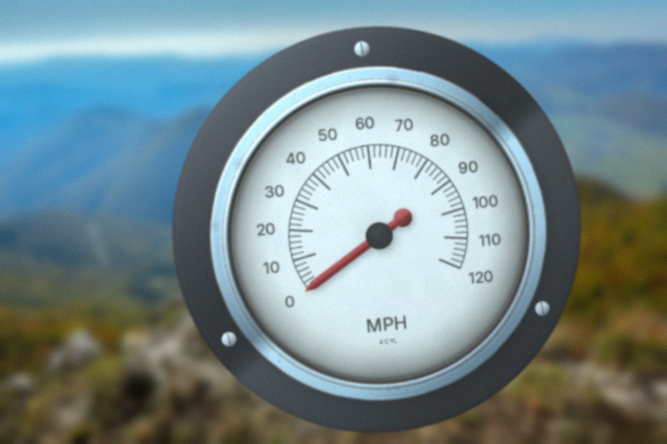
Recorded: value=0 unit=mph
